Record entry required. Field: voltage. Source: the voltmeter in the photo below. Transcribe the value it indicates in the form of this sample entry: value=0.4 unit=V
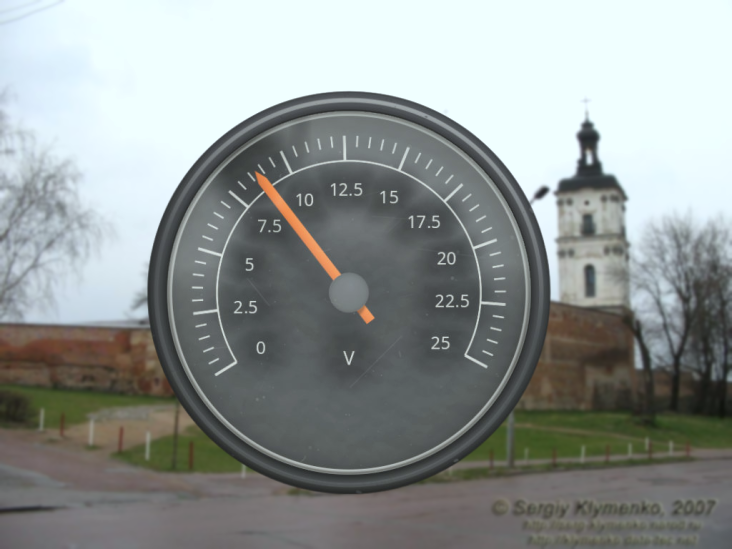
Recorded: value=8.75 unit=V
